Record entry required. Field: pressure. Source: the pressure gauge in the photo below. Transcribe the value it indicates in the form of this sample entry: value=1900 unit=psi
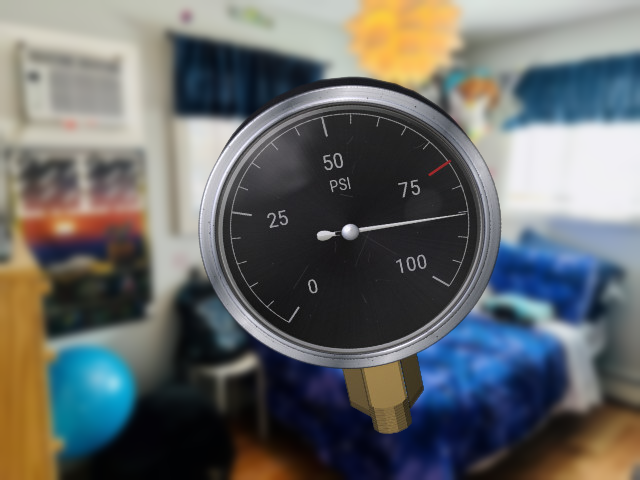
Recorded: value=85 unit=psi
